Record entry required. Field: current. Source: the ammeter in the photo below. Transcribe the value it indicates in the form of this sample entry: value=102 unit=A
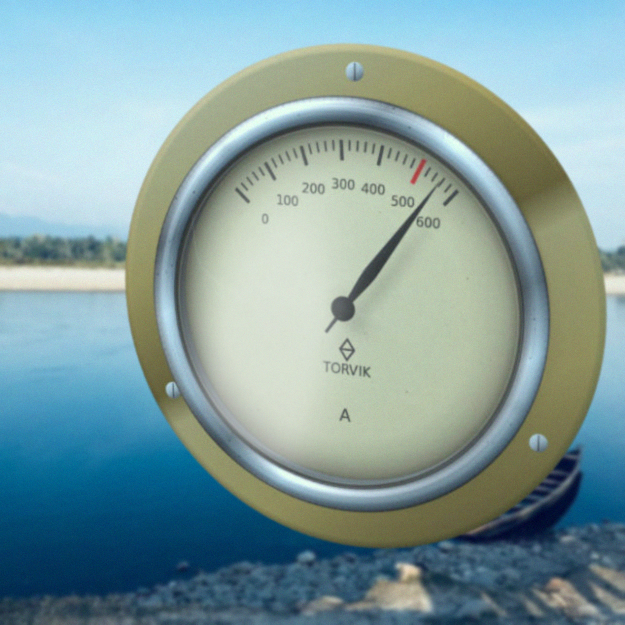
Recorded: value=560 unit=A
